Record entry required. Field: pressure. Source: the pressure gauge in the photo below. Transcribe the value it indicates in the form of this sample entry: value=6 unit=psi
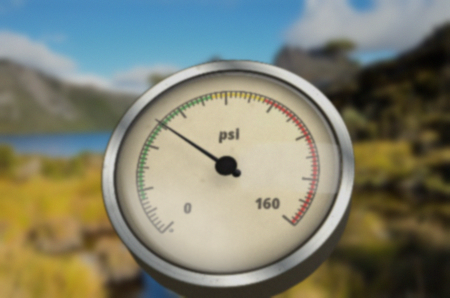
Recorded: value=50 unit=psi
